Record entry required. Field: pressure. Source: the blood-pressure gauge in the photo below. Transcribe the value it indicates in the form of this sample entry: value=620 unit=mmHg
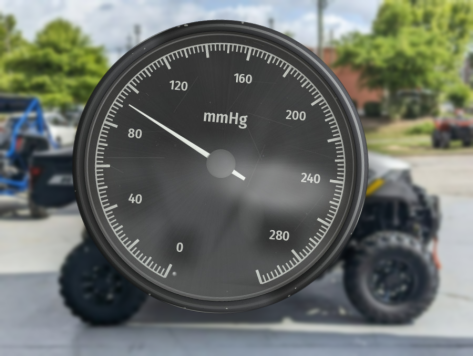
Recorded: value=92 unit=mmHg
